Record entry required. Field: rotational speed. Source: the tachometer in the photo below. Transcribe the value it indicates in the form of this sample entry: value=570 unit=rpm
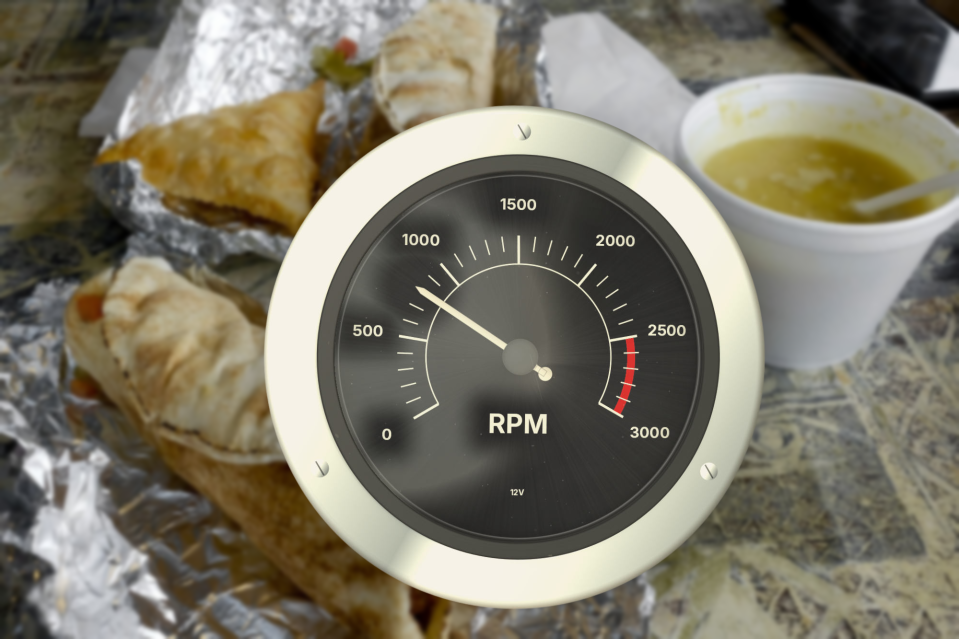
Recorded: value=800 unit=rpm
